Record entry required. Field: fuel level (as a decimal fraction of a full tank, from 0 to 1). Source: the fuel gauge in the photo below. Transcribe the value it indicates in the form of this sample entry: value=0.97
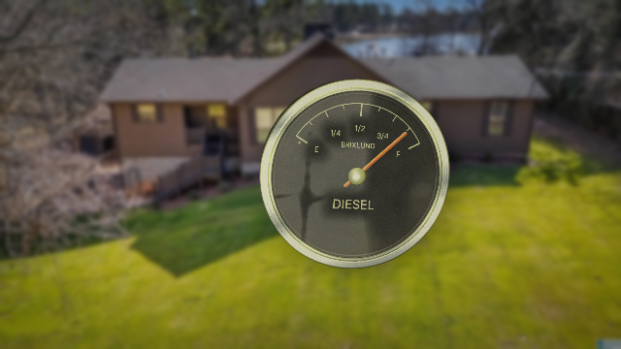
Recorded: value=0.875
